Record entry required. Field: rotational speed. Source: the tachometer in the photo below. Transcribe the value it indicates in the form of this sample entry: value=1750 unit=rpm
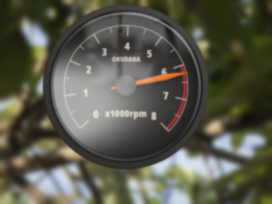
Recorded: value=6250 unit=rpm
